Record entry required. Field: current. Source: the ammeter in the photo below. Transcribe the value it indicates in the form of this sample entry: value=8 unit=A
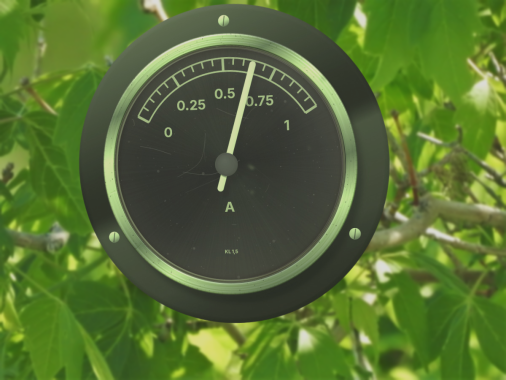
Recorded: value=0.65 unit=A
